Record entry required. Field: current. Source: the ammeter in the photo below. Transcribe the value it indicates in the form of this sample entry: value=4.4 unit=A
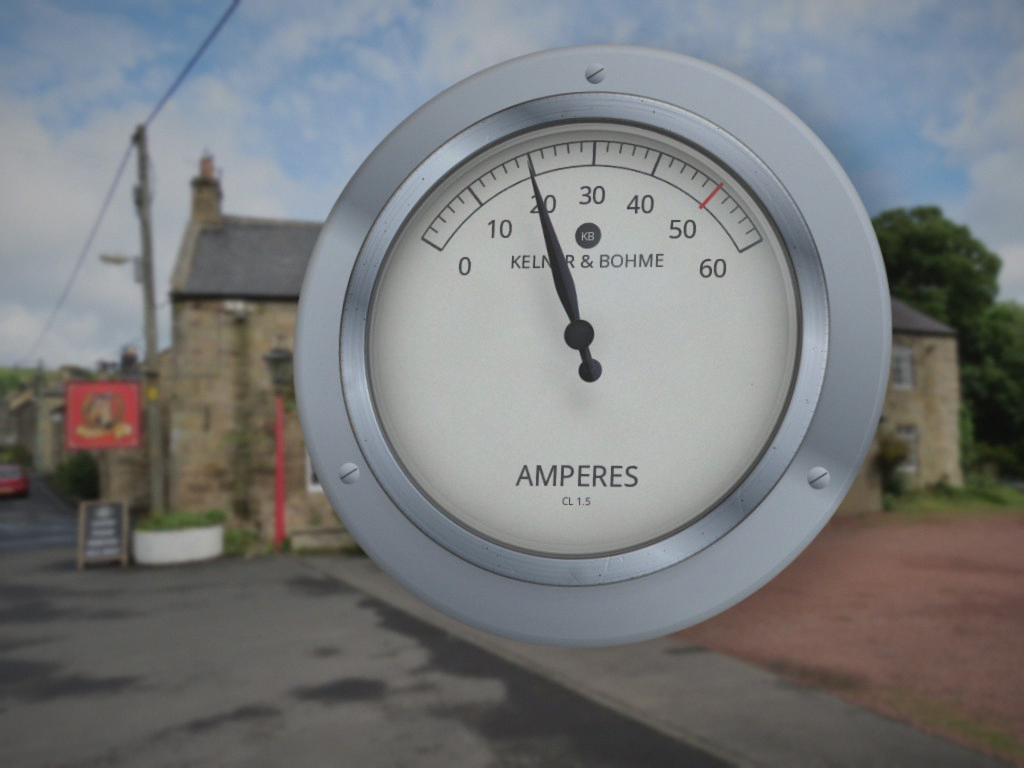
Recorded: value=20 unit=A
